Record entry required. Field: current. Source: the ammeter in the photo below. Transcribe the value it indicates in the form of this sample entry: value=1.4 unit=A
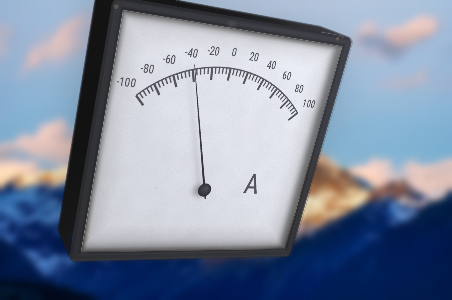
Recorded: value=-40 unit=A
